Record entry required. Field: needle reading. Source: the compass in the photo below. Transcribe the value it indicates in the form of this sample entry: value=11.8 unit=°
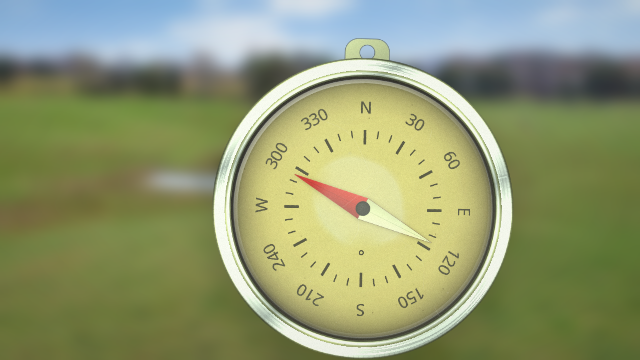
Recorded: value=295 unit=°
